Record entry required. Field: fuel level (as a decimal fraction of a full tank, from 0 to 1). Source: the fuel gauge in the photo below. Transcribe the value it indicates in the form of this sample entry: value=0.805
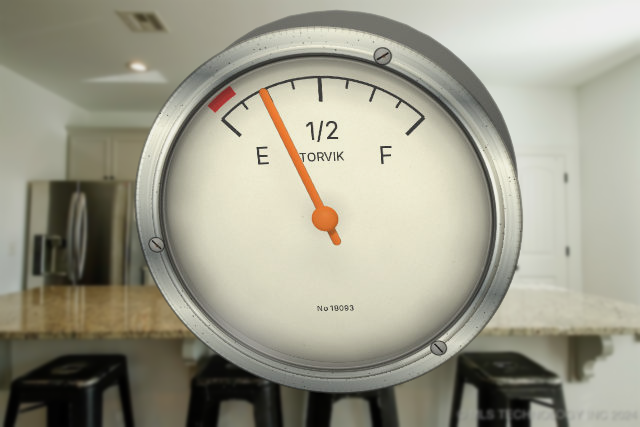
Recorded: value=0.25
